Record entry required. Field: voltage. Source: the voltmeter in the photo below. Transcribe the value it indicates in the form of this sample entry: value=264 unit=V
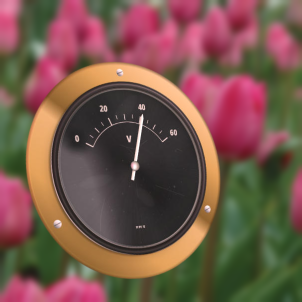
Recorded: value=40 unit=V
